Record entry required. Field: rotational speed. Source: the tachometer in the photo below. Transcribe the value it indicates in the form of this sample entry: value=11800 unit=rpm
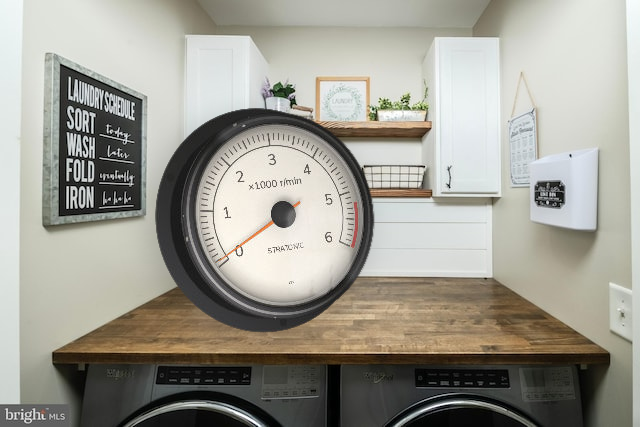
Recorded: value=100 unit=rpm
